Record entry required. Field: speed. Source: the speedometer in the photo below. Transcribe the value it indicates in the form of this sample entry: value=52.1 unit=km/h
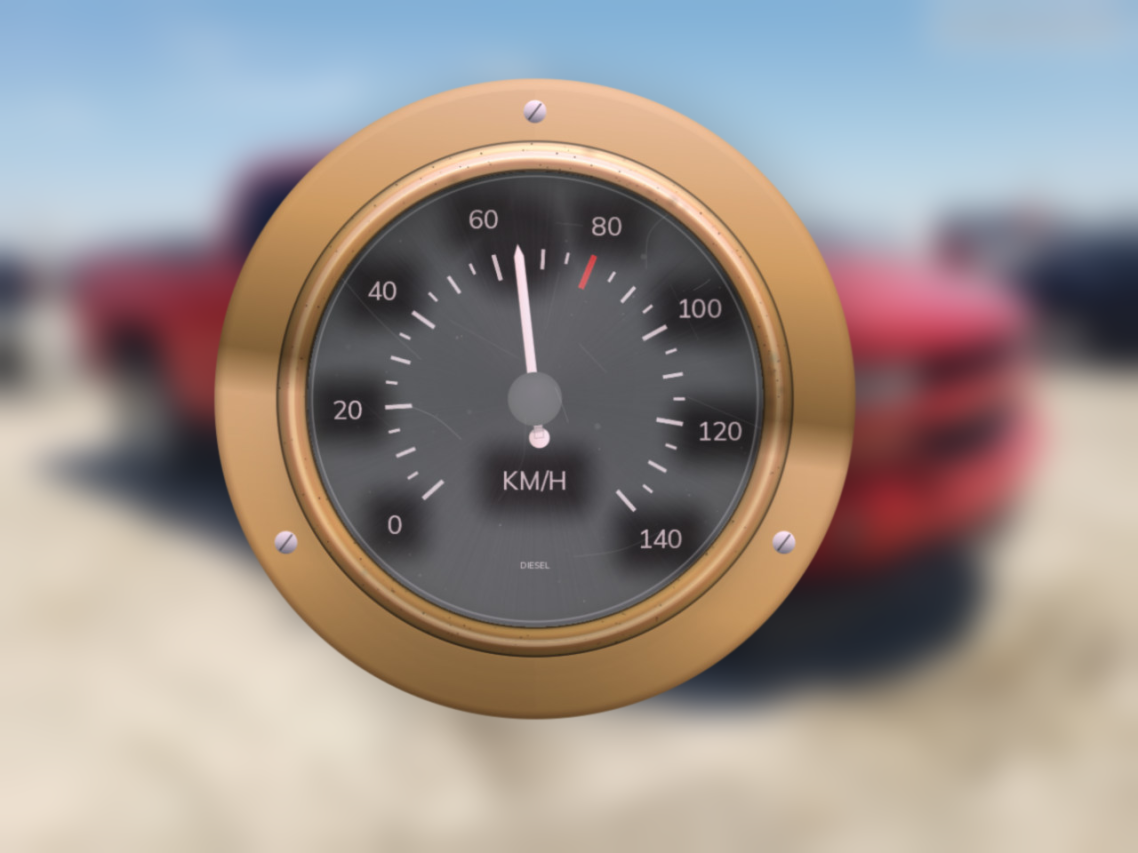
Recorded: value=65 unit=km/h
